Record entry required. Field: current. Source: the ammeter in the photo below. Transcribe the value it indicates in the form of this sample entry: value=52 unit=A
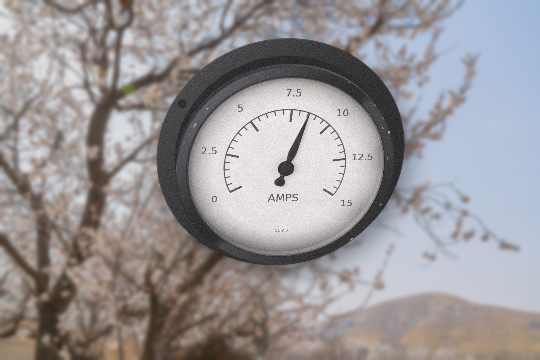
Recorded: value=8.5 unit=A
